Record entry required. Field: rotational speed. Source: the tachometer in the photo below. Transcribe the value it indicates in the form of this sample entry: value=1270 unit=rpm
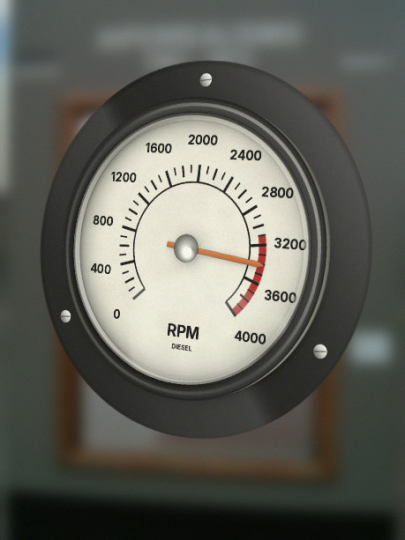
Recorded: value=3400 unit=rpm
